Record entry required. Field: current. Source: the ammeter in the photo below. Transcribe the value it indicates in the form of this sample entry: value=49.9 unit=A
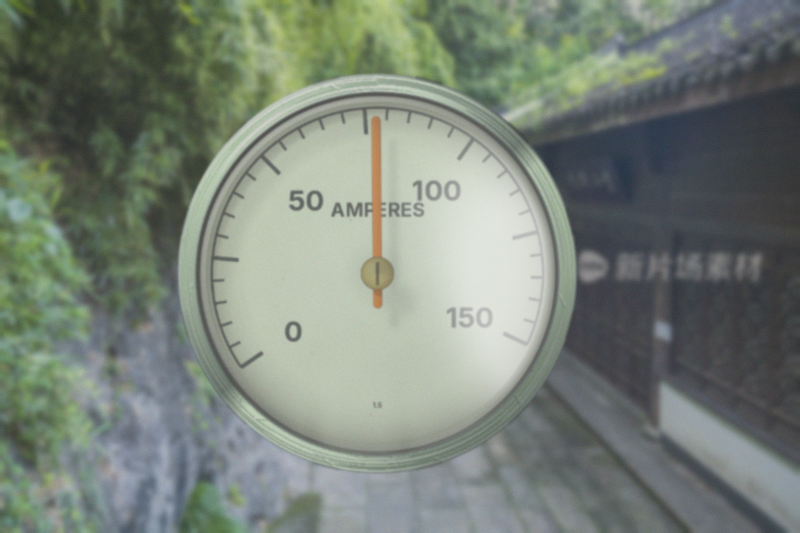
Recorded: value=77.5 unit=A
